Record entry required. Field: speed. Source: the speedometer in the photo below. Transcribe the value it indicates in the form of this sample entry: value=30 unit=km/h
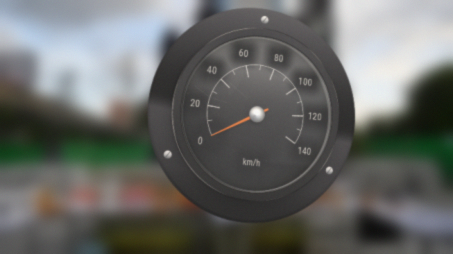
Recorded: value=0 unit=km/h
